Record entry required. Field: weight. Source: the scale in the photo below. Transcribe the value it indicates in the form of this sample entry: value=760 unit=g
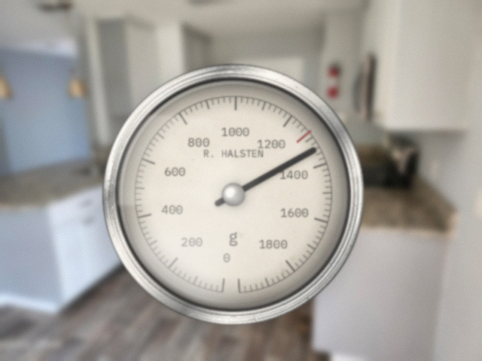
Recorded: value=1340 unit=g
